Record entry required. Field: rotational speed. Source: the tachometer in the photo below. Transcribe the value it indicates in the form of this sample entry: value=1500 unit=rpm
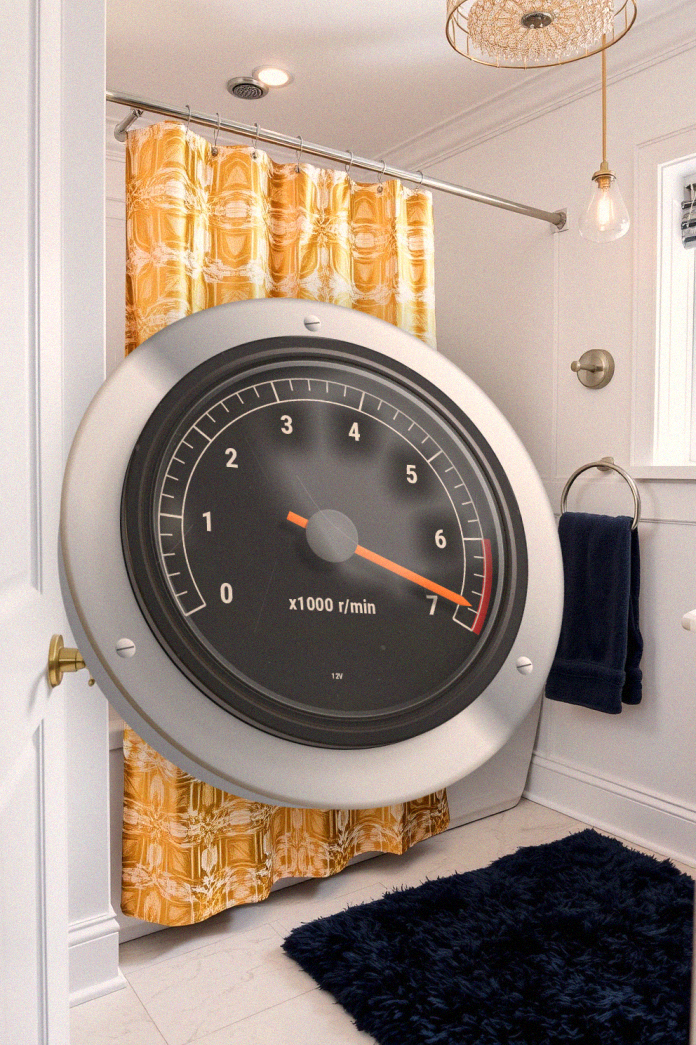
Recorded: value=6800 unit=rpm
